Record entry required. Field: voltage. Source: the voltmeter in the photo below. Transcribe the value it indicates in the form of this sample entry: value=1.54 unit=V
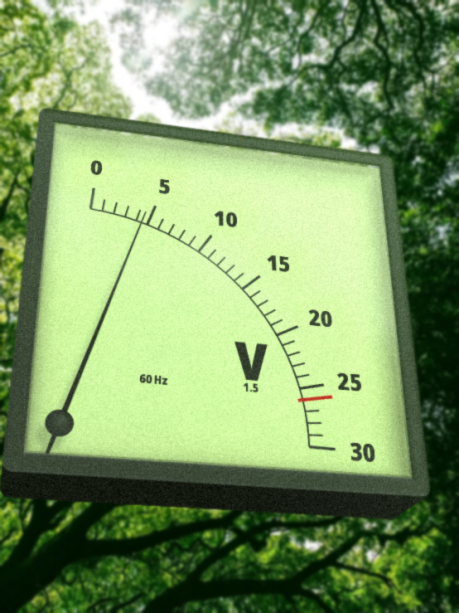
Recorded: value=4.5 unit=V
